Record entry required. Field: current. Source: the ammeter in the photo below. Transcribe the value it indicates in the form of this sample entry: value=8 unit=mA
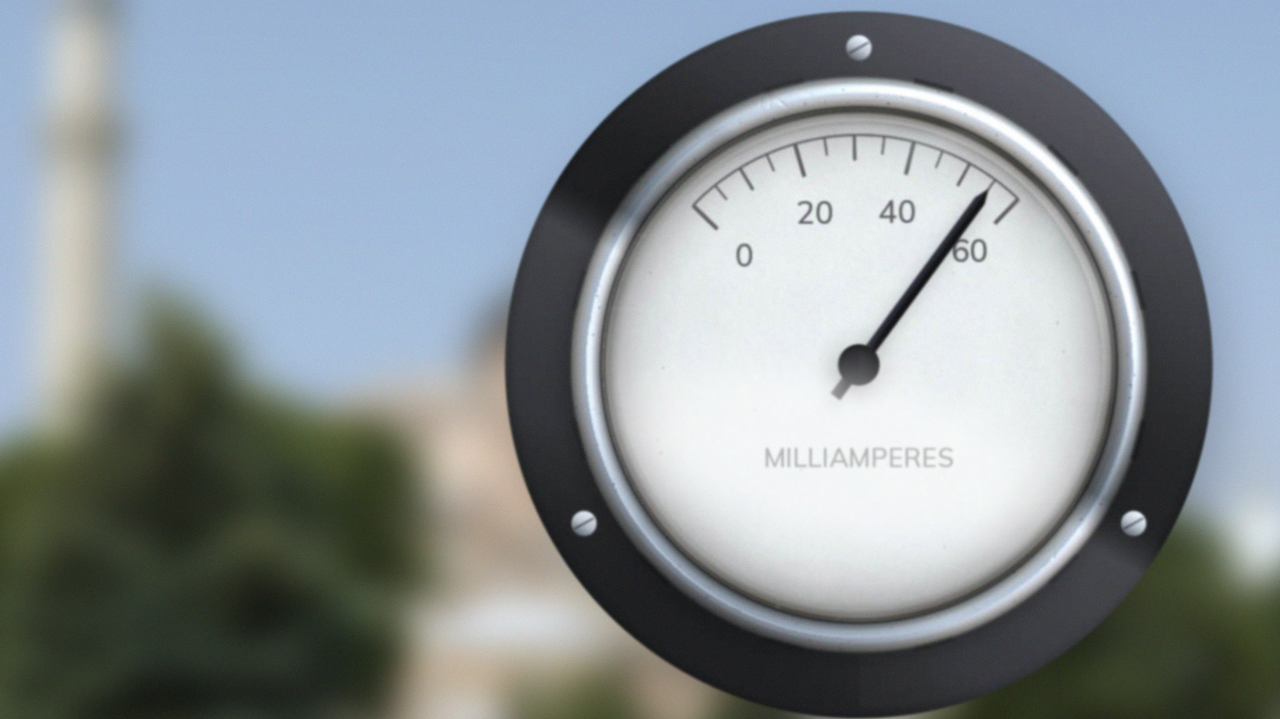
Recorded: value=55 unit=mA
